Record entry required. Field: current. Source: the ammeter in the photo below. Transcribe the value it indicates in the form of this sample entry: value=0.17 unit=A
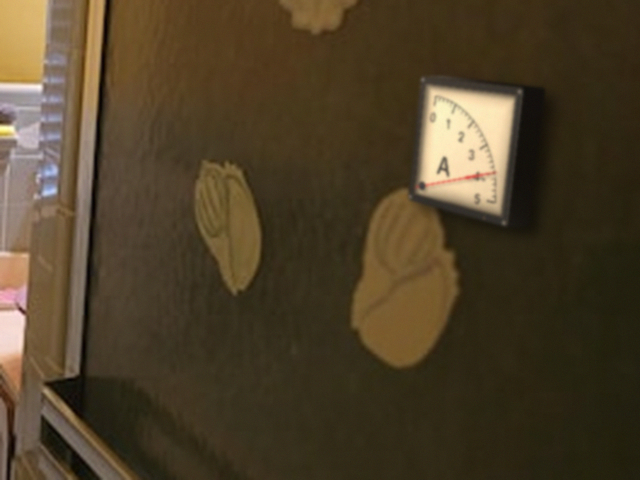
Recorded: value=4 unit=A
